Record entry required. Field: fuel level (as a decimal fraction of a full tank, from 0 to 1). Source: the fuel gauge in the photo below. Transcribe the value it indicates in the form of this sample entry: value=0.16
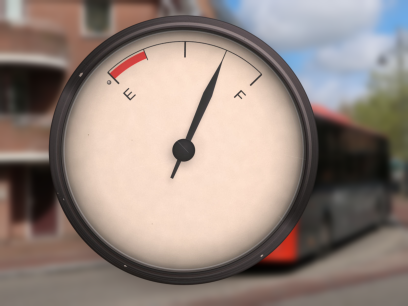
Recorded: value=0.75
